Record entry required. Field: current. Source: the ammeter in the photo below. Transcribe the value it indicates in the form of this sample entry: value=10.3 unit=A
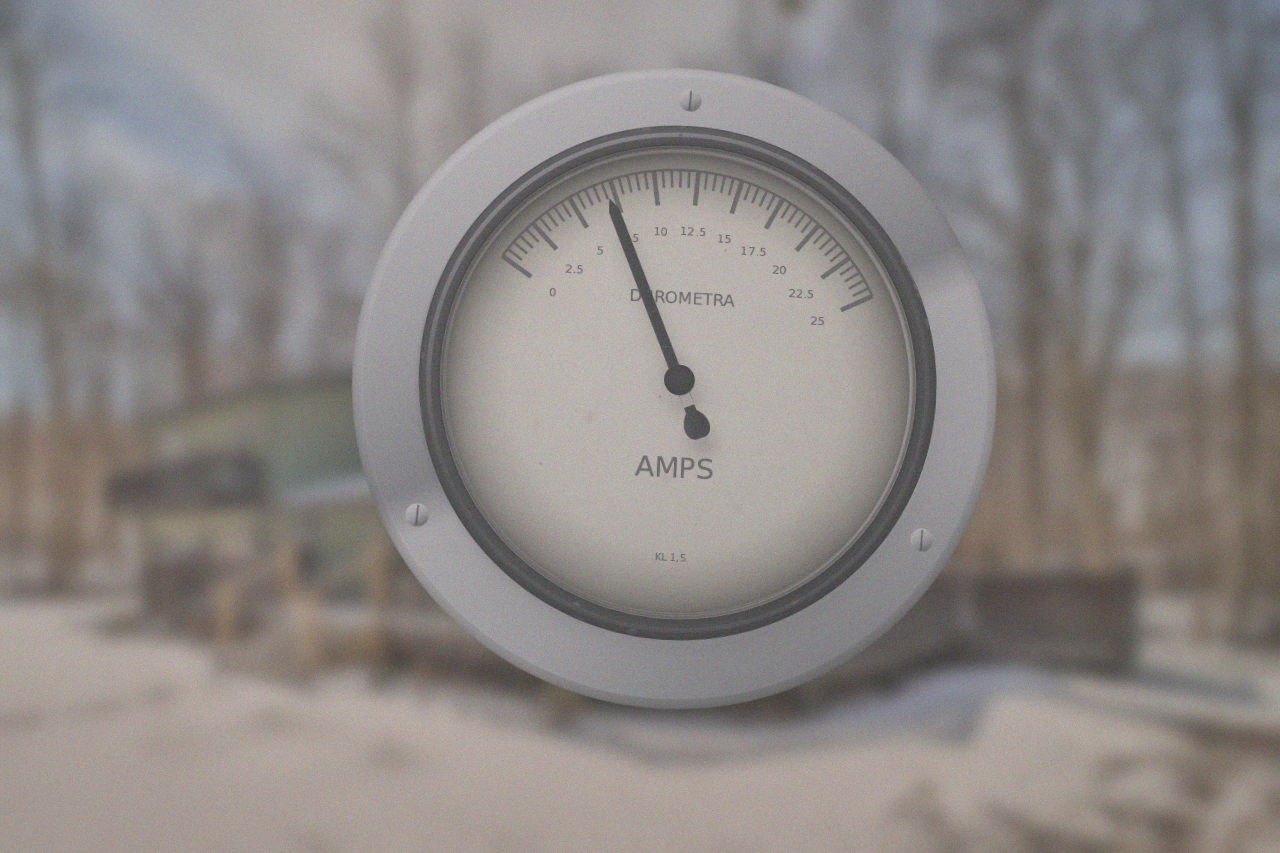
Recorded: value=7 unit=A
